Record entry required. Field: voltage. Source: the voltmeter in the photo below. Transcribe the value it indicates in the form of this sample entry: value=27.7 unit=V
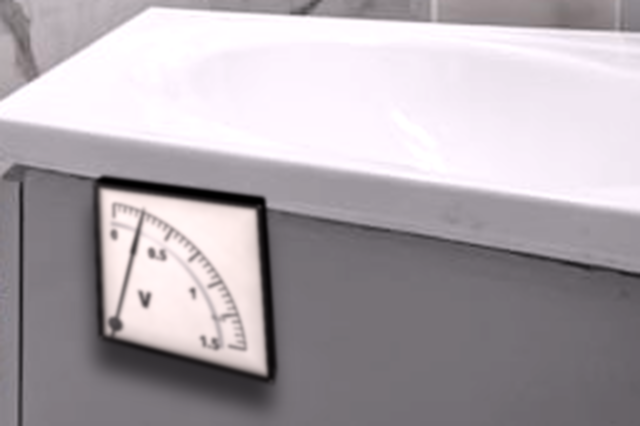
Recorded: value=0.25 unit=V
